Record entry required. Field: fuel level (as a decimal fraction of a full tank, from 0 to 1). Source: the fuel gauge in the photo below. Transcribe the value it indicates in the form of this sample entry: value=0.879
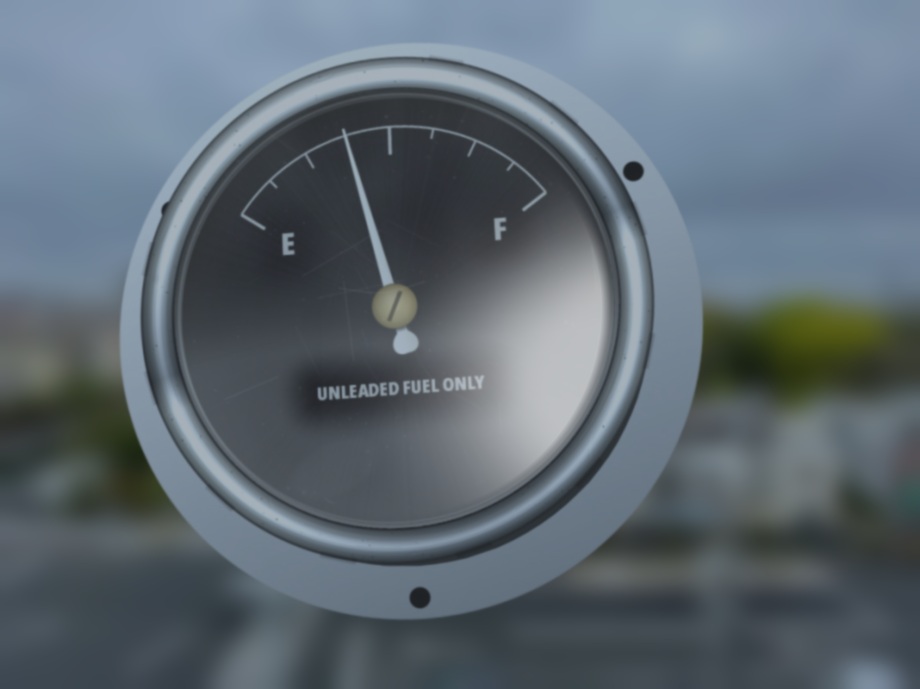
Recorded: value=0.375
